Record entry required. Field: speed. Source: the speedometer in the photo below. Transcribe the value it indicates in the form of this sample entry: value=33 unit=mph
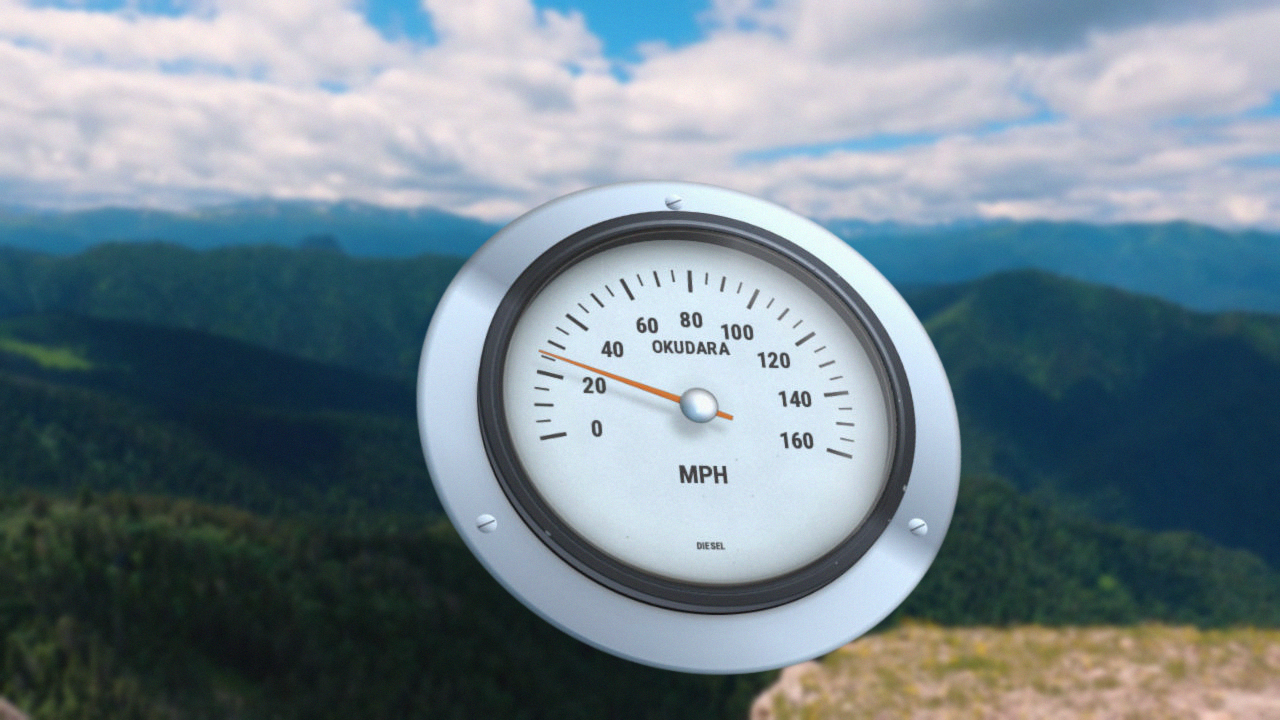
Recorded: value=25 unit=mph
